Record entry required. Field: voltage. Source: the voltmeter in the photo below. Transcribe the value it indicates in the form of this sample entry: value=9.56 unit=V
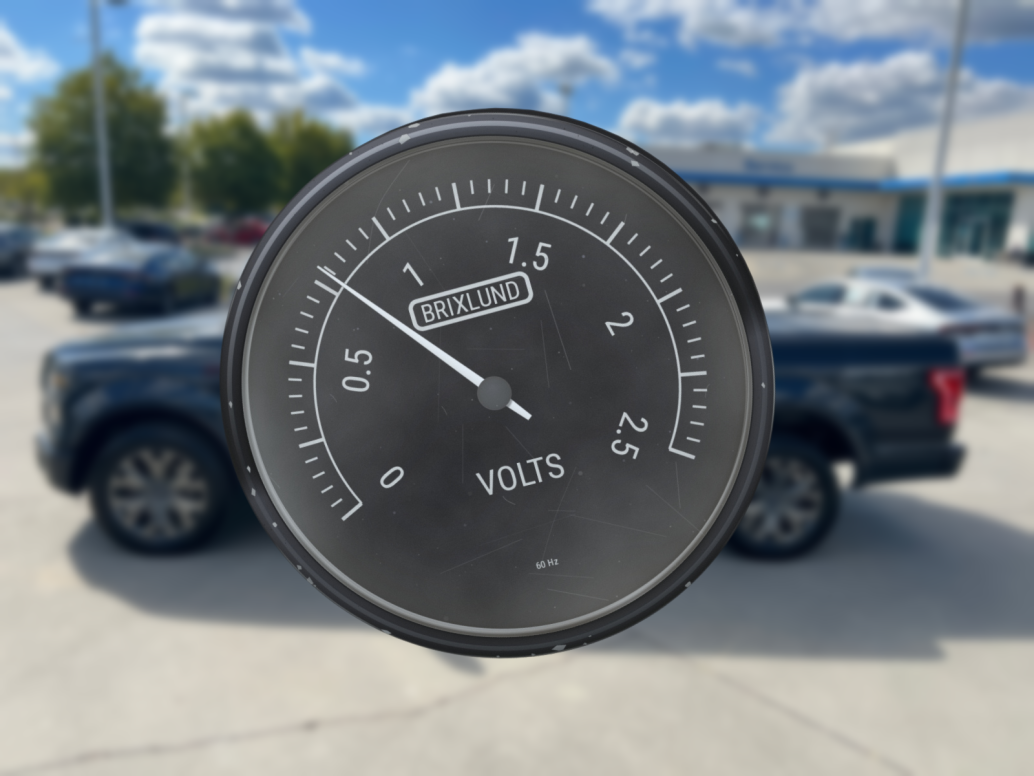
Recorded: value=0.8 unit=V
